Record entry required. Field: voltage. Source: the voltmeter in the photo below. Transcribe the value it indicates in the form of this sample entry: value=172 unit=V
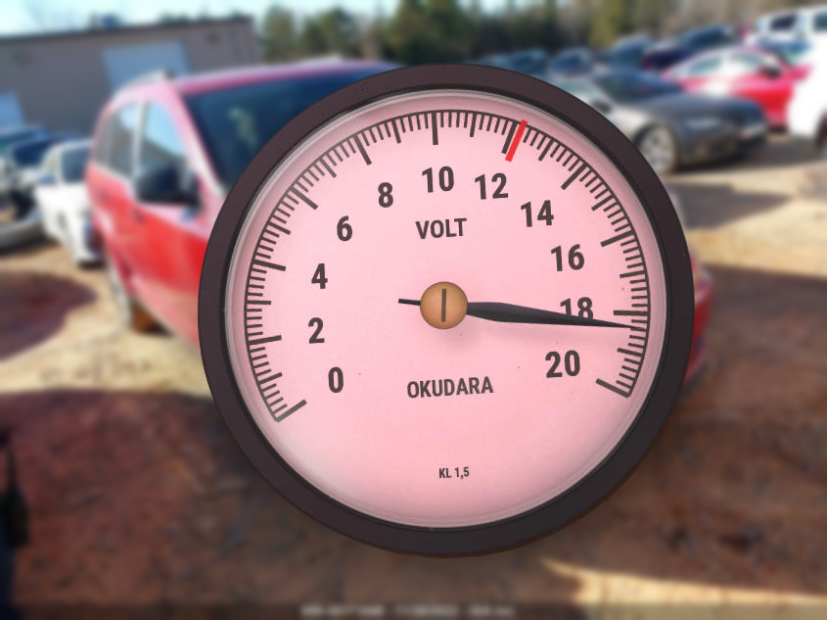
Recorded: value=18.4 unit=V
